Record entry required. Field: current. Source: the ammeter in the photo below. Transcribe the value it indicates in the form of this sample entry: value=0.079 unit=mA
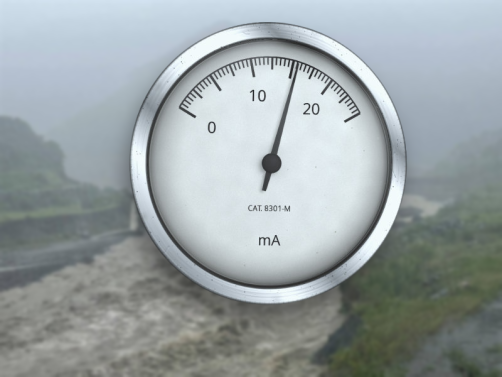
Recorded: value=15.5 unit=mA
